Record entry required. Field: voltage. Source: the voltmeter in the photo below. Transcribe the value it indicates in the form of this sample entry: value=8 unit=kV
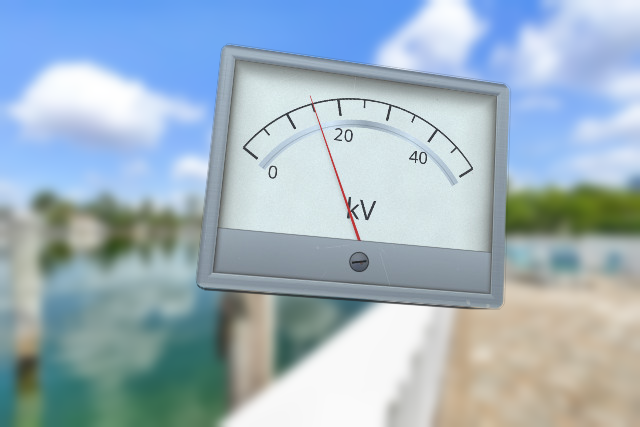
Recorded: value=15 unit=kV
